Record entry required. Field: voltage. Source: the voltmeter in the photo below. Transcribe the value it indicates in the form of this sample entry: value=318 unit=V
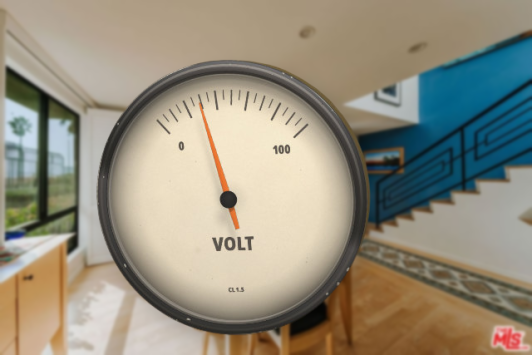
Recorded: value=30 unit=V
